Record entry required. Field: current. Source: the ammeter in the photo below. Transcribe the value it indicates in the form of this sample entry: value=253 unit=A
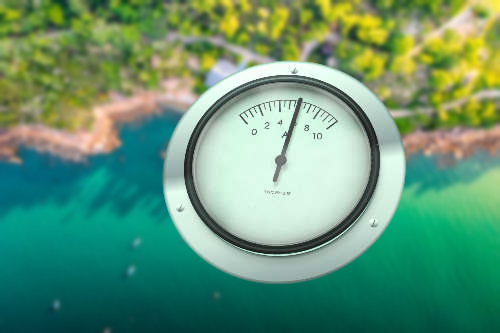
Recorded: value=6 unit=A
